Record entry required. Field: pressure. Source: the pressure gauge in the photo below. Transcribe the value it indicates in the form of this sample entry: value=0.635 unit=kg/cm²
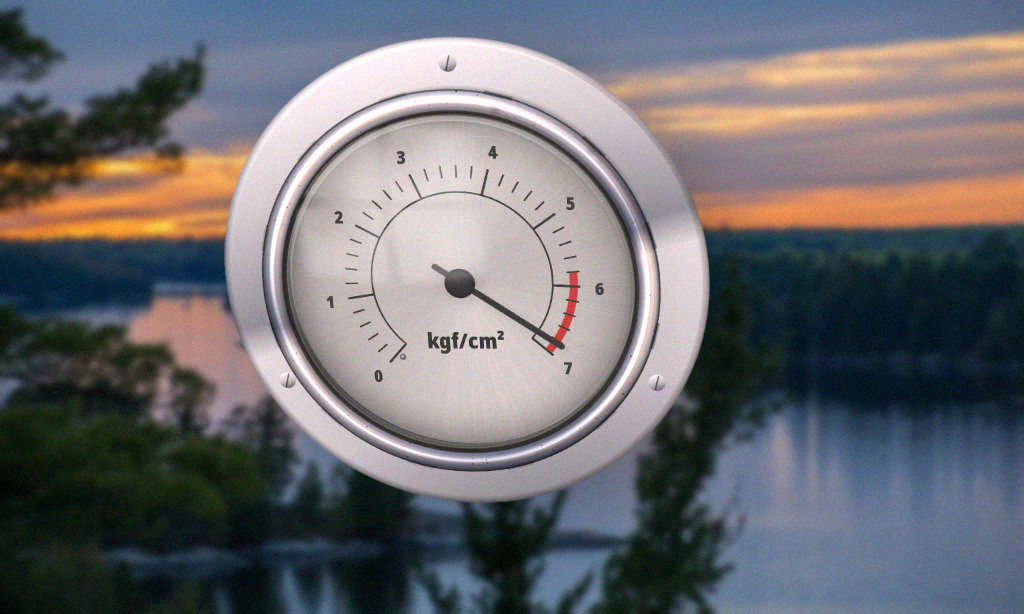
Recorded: value=6.8 unit=kg/cm²
